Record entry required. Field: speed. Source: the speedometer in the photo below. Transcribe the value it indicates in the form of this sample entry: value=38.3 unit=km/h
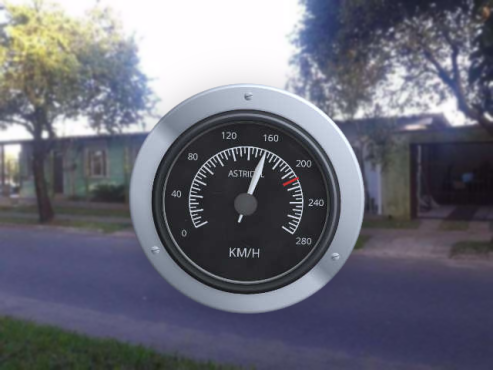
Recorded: value=160 unit=km/h
